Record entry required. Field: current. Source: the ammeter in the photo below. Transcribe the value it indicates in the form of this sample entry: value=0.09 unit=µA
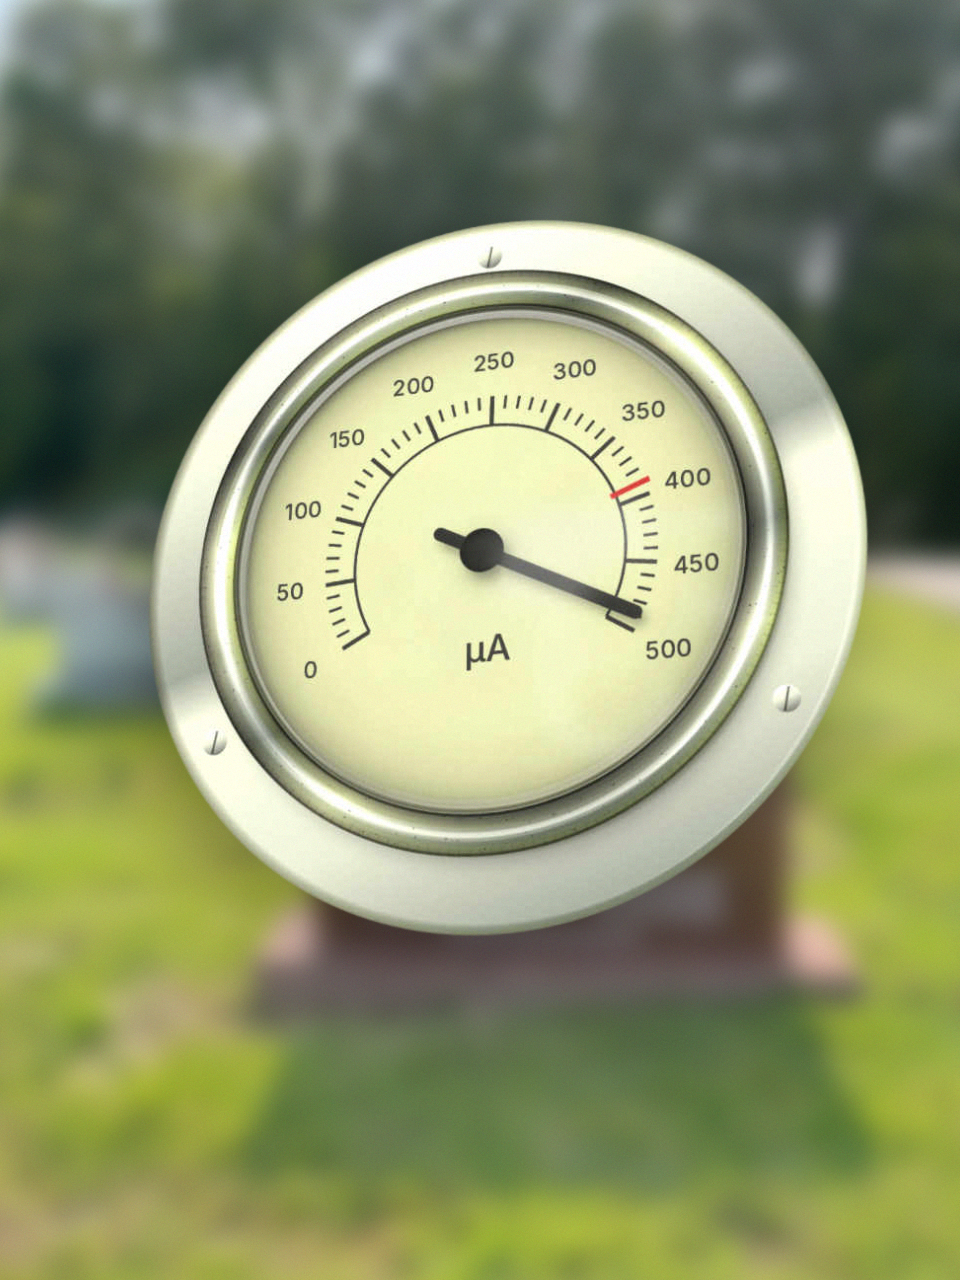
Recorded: value=490 unit=µA
